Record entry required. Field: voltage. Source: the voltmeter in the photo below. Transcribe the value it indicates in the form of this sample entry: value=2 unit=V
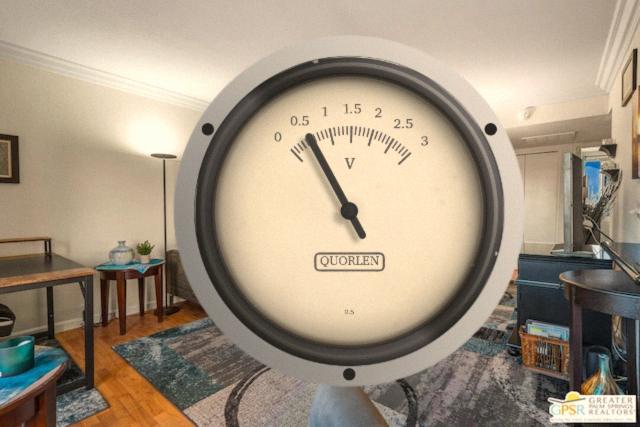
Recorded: value=0.5 unit=V
